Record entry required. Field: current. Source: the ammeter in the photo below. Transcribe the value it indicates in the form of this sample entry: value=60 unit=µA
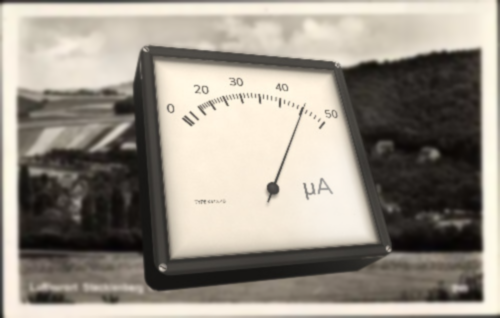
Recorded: value=45 unit=µA
